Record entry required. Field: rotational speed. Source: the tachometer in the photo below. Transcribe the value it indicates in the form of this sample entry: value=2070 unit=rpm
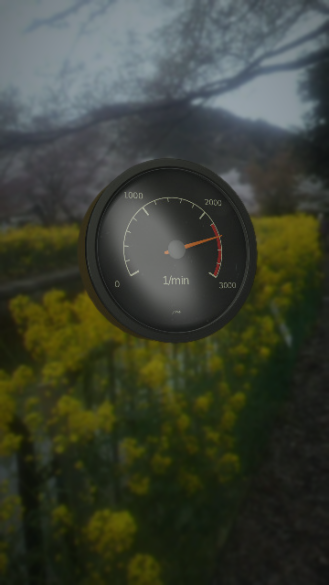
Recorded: value=2400 unit=rpm
